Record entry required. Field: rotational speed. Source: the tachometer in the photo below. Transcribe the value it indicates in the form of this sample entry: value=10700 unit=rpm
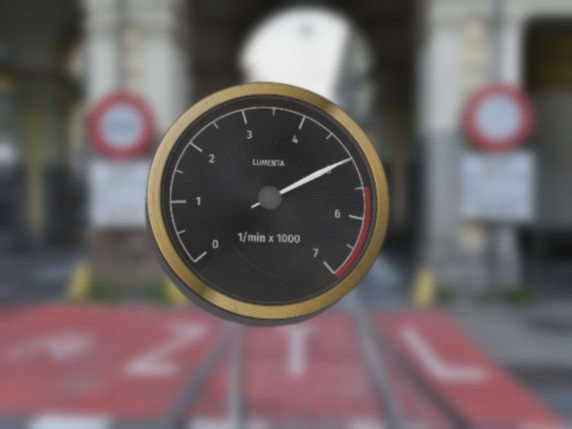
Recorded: value=5000 unit=rpm
